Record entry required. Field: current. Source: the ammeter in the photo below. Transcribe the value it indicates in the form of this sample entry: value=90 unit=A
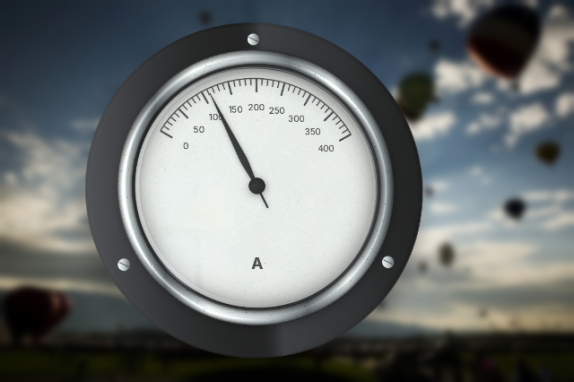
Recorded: value=110 unit=A
